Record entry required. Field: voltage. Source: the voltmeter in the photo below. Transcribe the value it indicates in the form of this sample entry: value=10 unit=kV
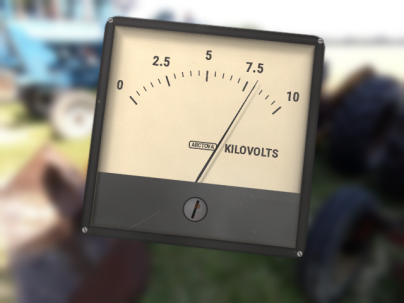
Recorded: value=8 unit=kV
